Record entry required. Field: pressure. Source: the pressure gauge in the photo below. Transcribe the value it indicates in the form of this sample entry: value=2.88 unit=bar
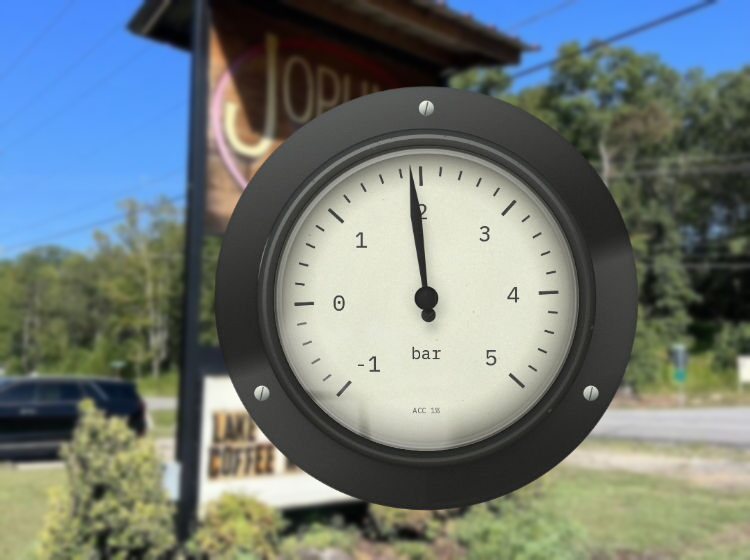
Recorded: value=1.9 unit=bar
